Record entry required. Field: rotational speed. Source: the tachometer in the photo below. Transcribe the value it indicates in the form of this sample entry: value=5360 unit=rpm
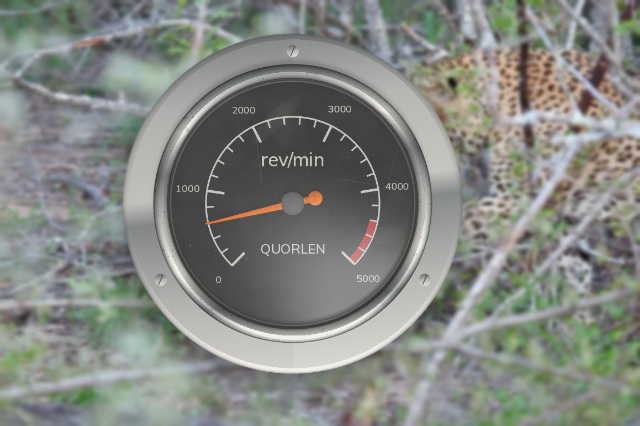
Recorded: value=600 unit=rpm
